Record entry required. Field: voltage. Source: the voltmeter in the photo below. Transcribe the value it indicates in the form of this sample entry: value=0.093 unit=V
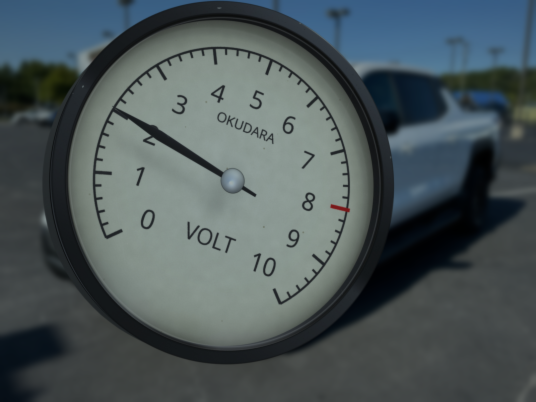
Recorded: value=2 unit=V
